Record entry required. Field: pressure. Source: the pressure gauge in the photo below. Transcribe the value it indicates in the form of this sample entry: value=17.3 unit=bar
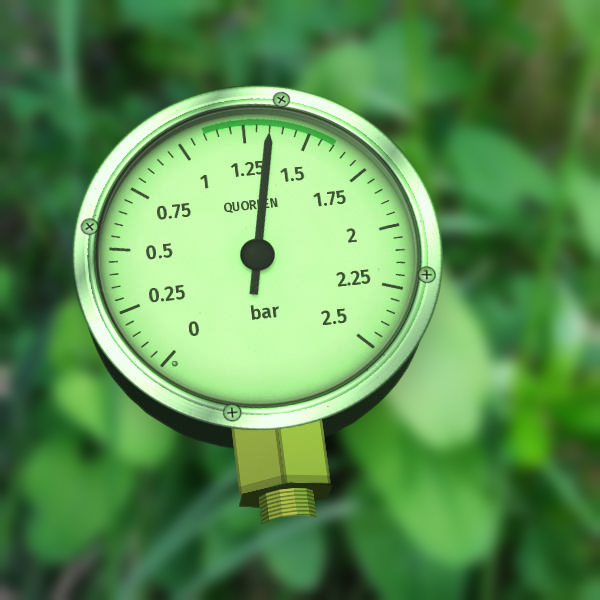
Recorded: value=1.35 unit=bar
